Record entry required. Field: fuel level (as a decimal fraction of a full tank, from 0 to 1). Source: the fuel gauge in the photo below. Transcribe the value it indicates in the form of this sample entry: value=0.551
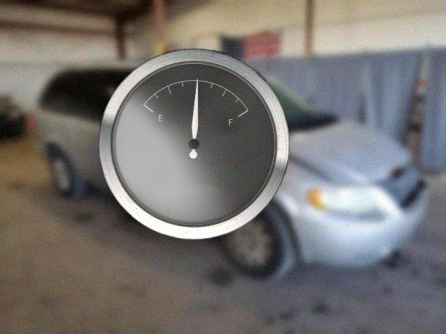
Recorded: value=0.5
